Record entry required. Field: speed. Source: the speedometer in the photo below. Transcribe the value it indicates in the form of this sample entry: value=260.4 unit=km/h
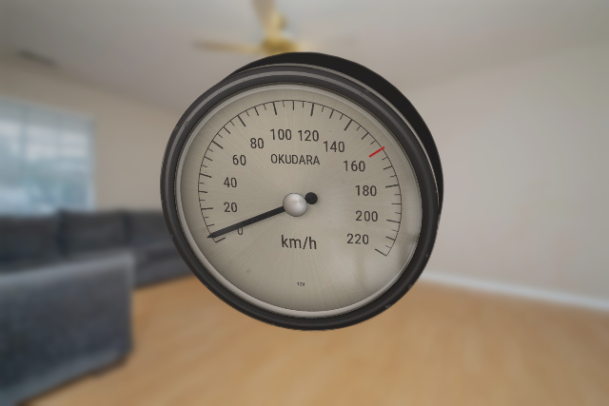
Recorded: value=5 unit=km/h
